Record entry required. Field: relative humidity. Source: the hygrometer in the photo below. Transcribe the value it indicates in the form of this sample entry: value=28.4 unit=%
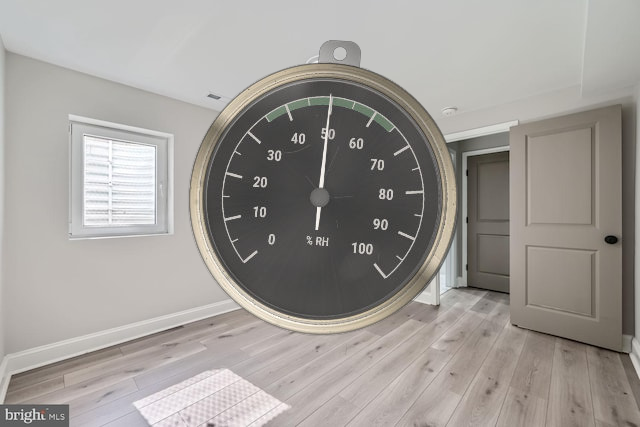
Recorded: value=50 unit=%
